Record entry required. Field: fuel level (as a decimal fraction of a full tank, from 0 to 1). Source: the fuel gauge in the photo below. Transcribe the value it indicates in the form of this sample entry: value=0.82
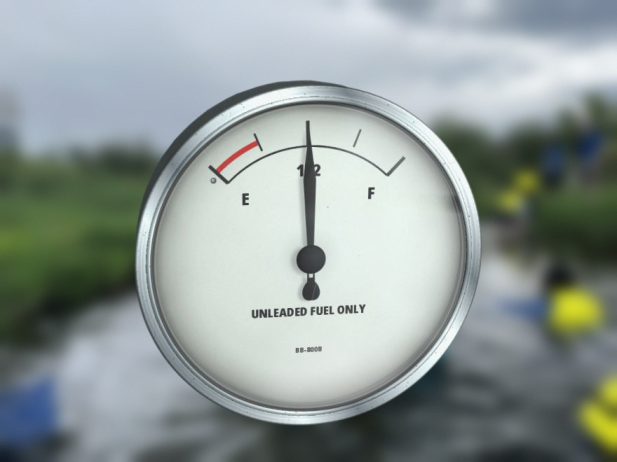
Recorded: value=0.5
